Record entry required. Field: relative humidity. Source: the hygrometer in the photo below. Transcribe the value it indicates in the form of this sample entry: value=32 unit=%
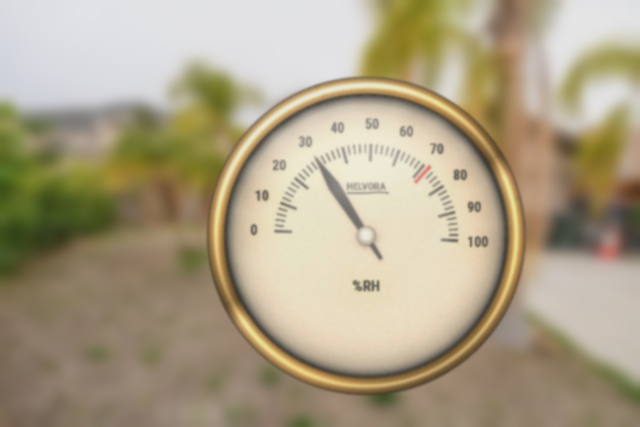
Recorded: value=30 unit=%
